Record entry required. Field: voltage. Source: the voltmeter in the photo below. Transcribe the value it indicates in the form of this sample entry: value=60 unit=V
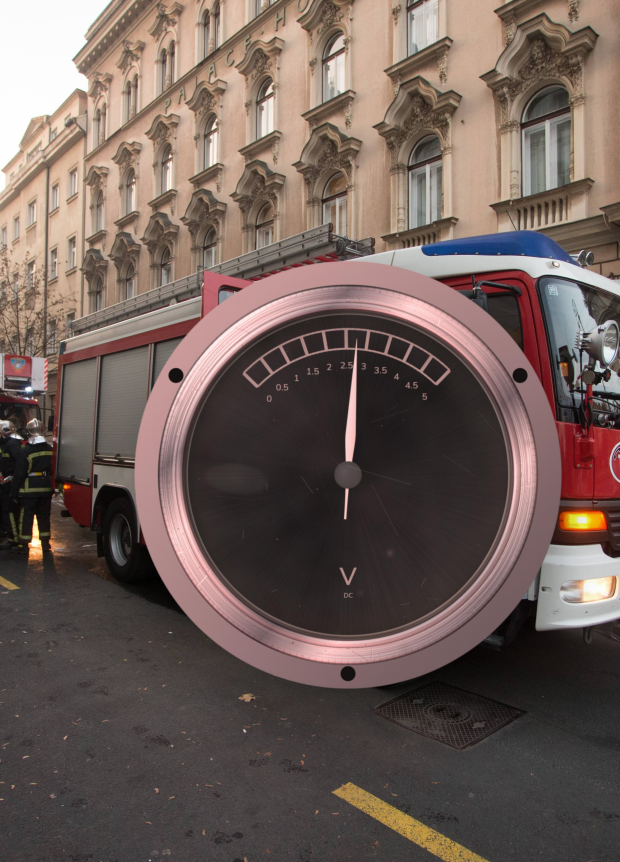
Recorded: value=2.75 unit=V
